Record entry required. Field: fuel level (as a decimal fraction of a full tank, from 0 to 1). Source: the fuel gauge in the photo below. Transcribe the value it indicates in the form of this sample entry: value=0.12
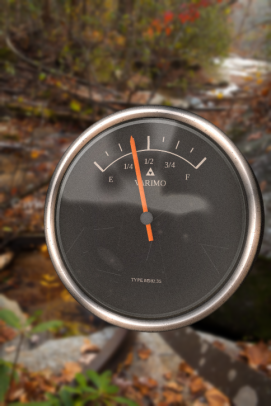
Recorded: value=0.375
